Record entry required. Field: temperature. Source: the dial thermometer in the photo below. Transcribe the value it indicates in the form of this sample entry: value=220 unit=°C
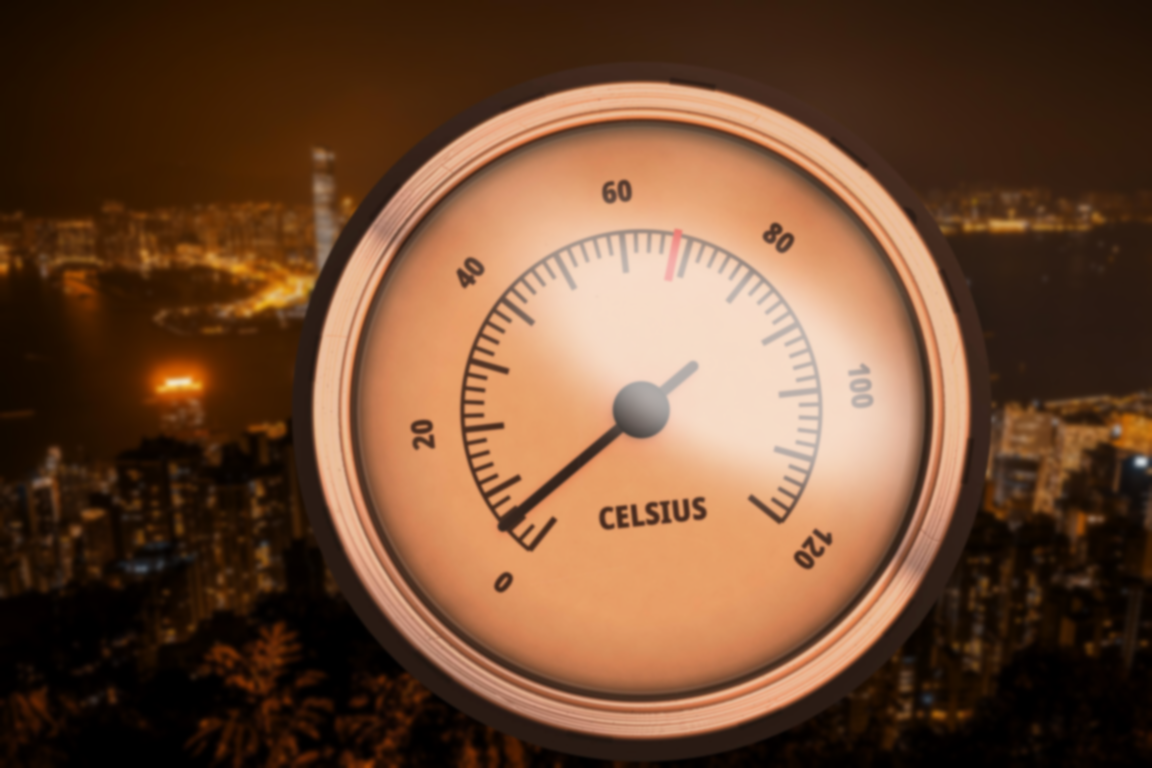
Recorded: value=5 unit=°C
